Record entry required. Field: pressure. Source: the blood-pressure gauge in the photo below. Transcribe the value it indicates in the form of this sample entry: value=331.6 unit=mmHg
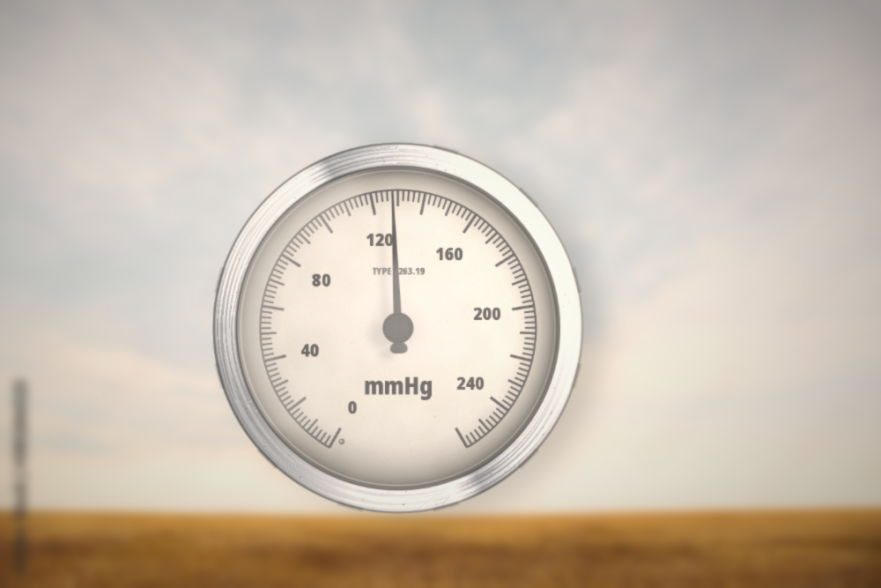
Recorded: value=128 unit=mmHg
